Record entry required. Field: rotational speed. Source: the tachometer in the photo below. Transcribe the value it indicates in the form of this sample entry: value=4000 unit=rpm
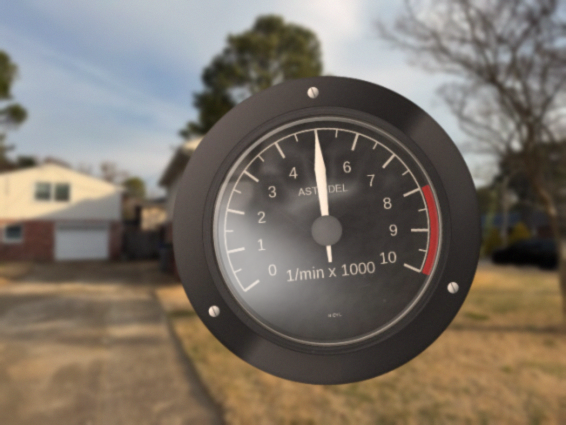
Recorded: value=5000 unit=rpm
